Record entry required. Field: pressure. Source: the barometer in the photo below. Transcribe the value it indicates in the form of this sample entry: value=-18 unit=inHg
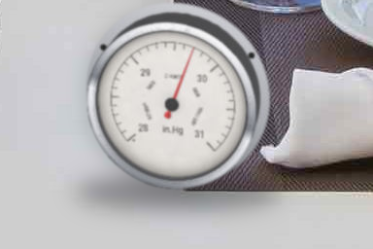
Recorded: value=29.7 unit=inHg
